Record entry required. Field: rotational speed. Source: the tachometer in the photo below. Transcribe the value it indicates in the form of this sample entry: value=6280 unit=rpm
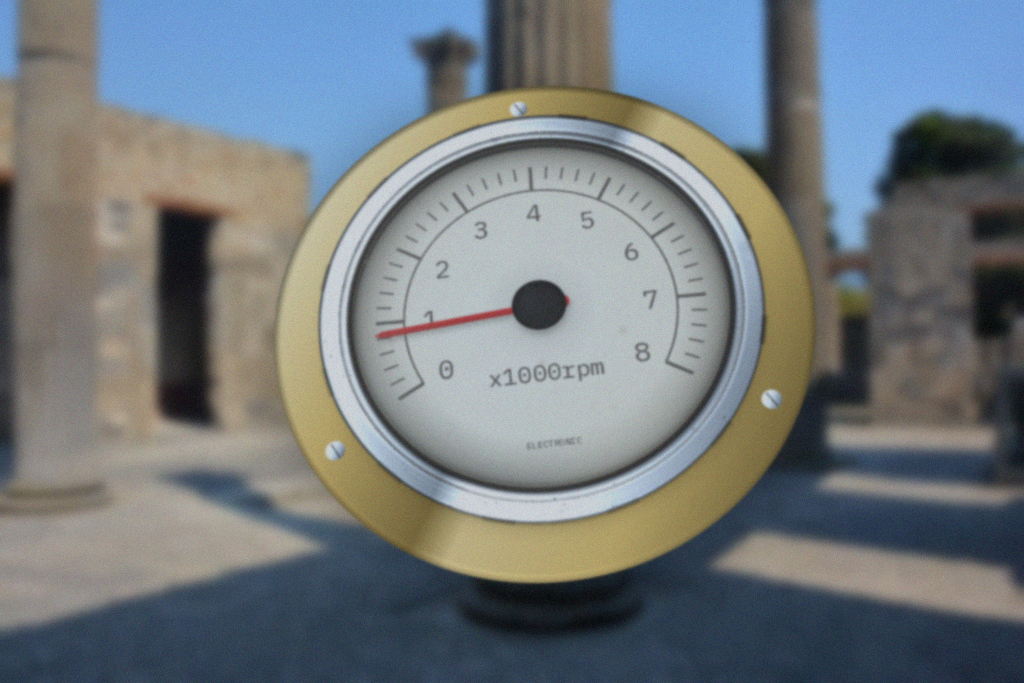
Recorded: value=800 unit=rpm
